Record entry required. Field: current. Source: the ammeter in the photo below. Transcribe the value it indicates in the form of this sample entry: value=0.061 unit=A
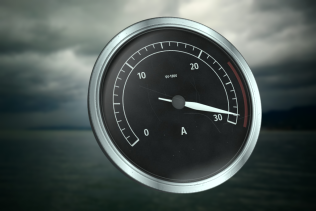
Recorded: value=29 unit=A
